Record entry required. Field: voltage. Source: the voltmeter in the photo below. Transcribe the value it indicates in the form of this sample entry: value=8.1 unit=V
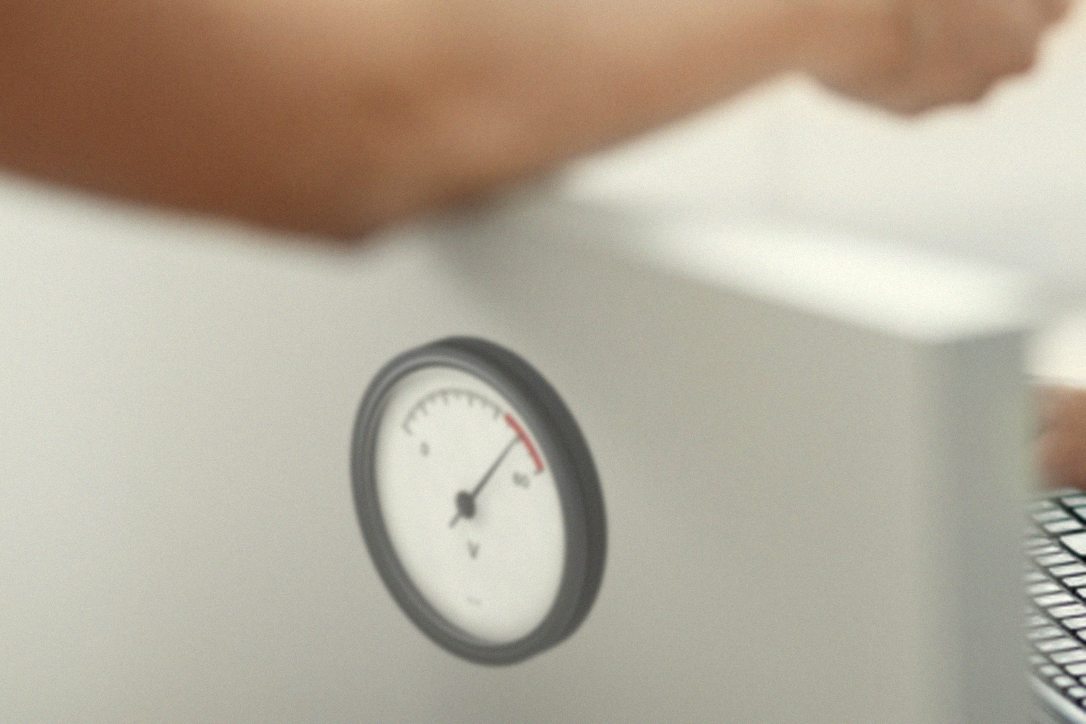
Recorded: value=50 unit=V
